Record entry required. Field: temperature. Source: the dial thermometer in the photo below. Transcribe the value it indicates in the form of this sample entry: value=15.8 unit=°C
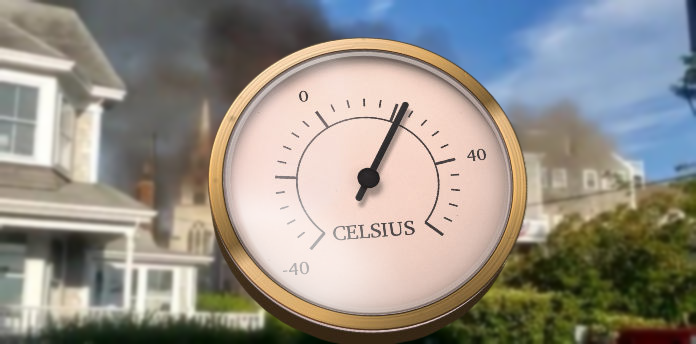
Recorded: value=22 unit=°C
